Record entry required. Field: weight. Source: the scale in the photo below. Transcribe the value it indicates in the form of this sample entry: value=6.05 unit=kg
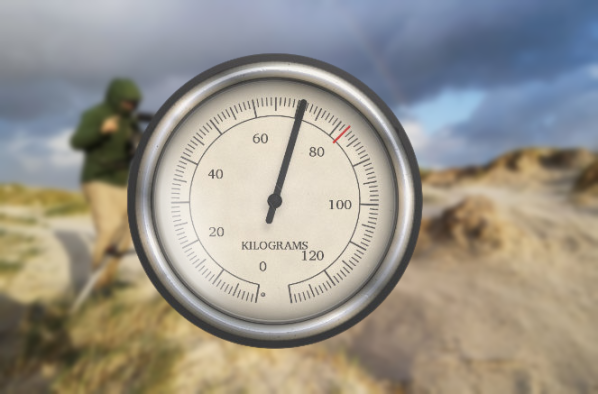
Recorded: value=71 unit=kg
